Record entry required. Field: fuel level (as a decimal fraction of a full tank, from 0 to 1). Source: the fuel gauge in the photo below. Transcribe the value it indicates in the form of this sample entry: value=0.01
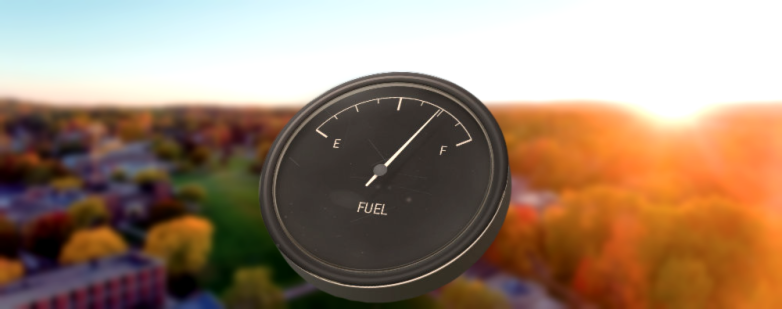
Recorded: value=0.75
